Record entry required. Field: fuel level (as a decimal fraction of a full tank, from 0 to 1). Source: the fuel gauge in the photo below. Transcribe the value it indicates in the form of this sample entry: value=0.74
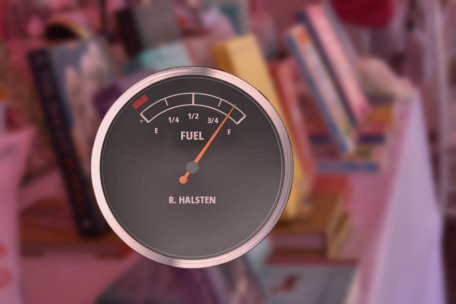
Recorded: value=0.875
